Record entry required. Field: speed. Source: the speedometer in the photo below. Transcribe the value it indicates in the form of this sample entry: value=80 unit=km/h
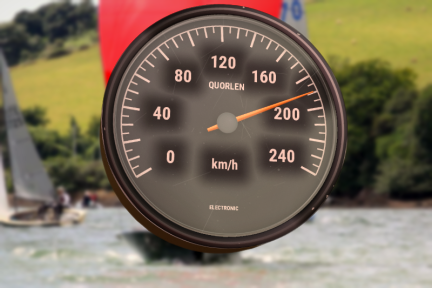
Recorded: value=190 unit=km/h
